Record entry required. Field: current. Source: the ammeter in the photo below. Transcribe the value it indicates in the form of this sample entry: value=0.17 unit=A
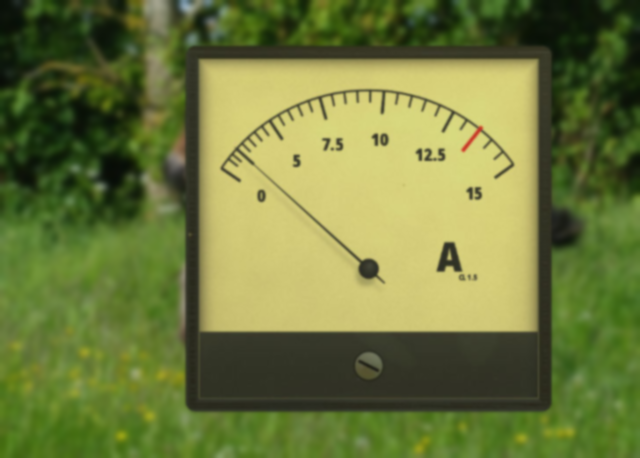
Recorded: value=2.5 unit=A
